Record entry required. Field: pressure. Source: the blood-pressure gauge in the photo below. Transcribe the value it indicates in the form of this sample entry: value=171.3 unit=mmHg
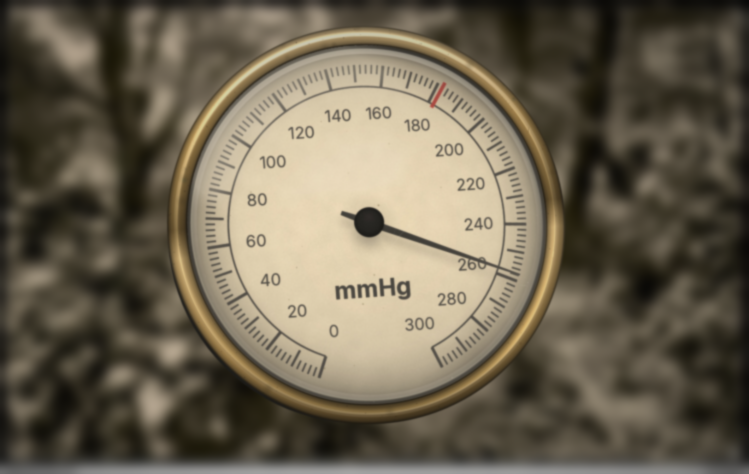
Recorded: value=258 unit=mmHg
